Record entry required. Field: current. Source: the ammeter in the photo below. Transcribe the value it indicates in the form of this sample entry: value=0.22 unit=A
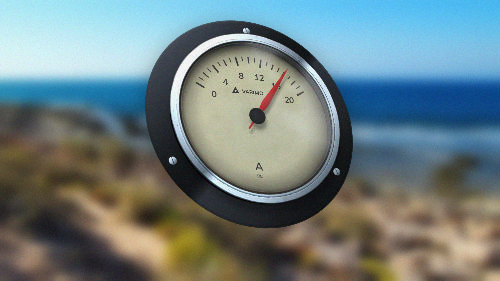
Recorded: value=16 unit=A
